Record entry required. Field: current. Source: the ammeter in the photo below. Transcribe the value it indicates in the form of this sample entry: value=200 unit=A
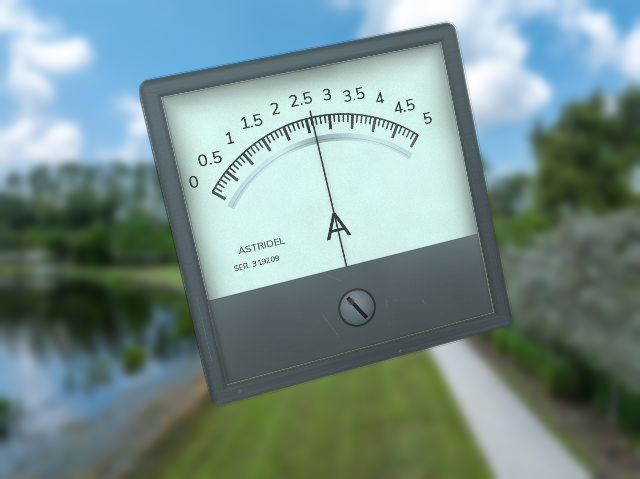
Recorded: value=2.6 unit=A
